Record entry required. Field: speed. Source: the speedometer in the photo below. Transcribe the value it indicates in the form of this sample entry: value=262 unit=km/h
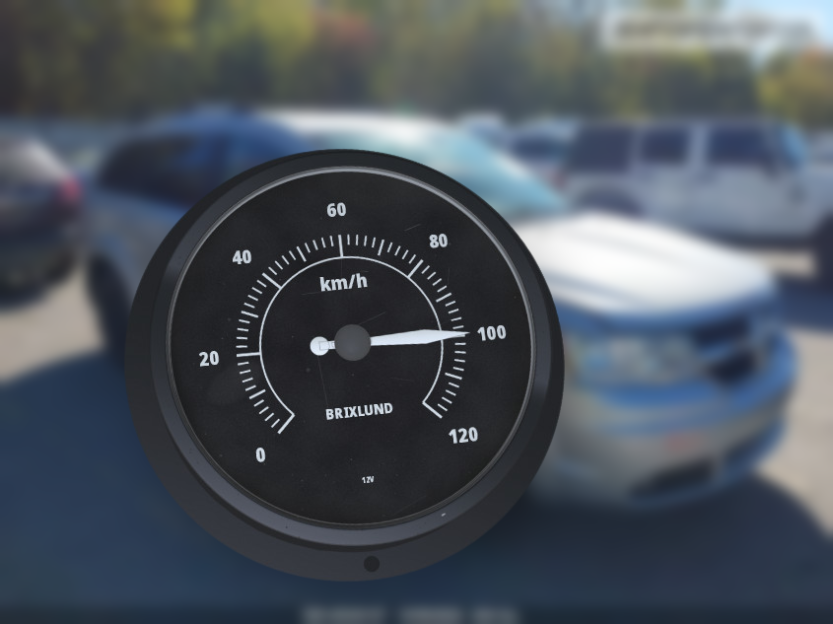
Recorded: value=100 unit=km/h
